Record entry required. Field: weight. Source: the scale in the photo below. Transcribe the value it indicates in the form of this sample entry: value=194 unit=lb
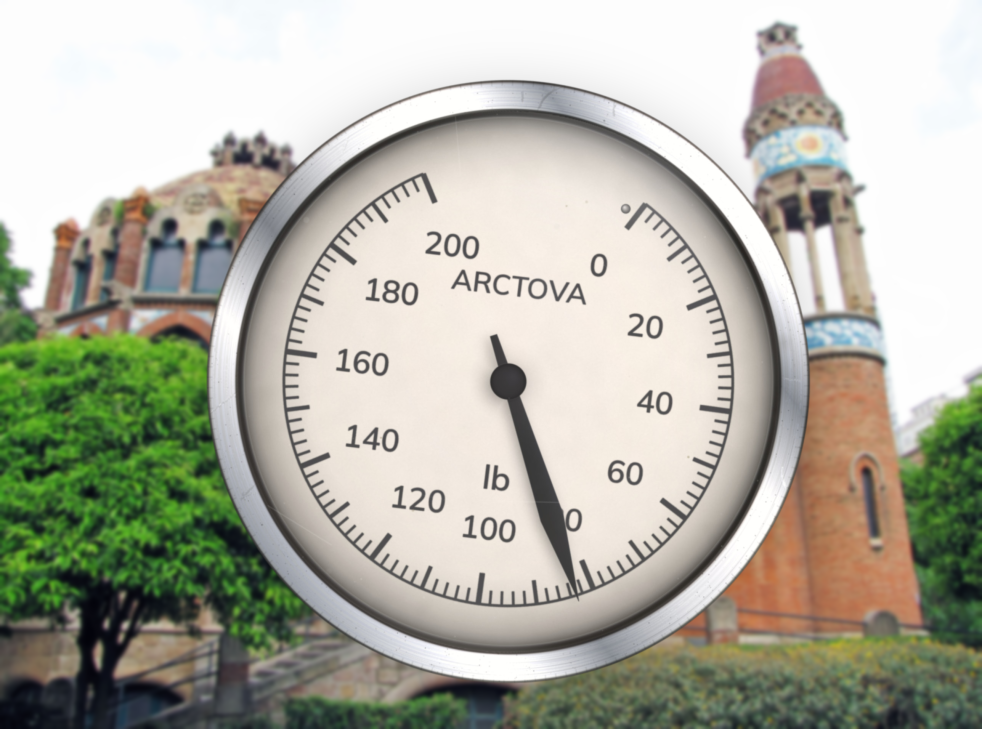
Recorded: value=83 unit=lb
